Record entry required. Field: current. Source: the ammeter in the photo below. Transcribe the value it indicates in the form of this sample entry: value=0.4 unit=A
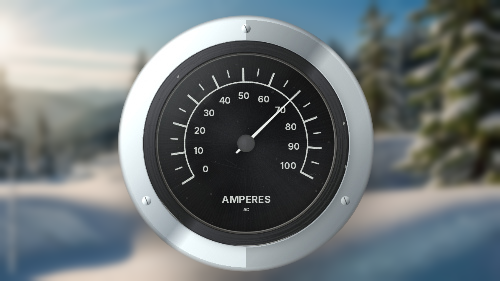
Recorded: value=70 unit=A
